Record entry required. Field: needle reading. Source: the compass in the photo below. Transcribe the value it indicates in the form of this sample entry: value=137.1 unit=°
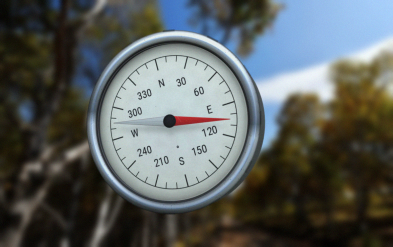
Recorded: value=105 unit=°
